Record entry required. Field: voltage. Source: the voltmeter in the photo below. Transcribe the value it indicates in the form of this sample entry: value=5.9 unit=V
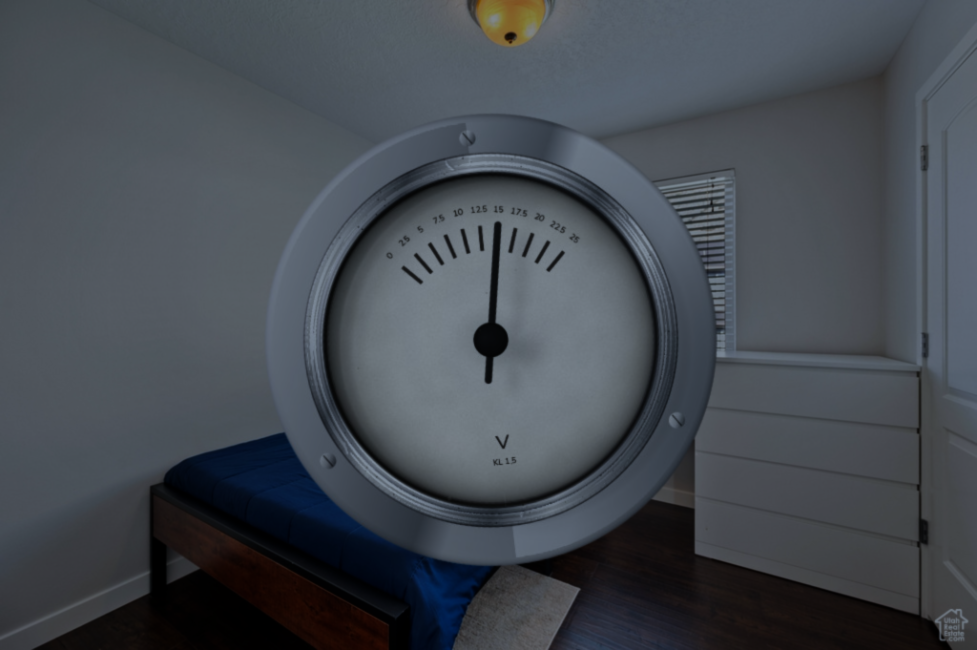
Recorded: value=15 unit=V
